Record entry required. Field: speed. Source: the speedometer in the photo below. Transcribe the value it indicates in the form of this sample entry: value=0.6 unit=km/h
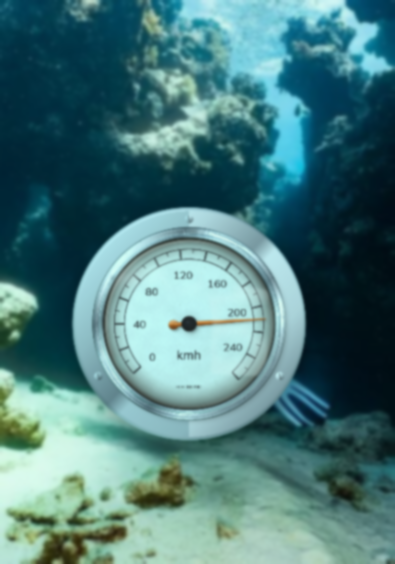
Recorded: value=210 unit=km/h
